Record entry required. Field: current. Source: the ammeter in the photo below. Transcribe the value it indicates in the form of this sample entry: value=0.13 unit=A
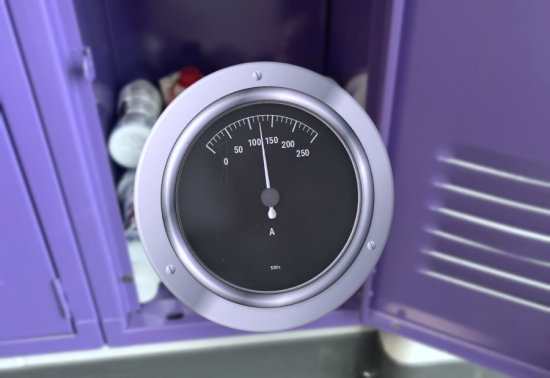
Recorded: value=120 unit=A
